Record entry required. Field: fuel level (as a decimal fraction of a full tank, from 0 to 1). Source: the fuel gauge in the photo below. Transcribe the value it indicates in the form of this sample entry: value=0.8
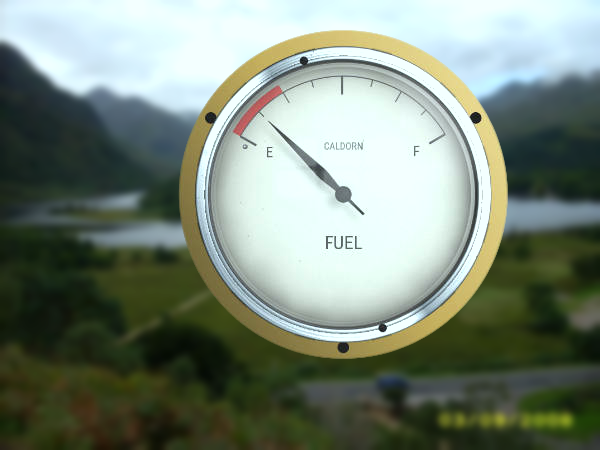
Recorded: value=0.125
